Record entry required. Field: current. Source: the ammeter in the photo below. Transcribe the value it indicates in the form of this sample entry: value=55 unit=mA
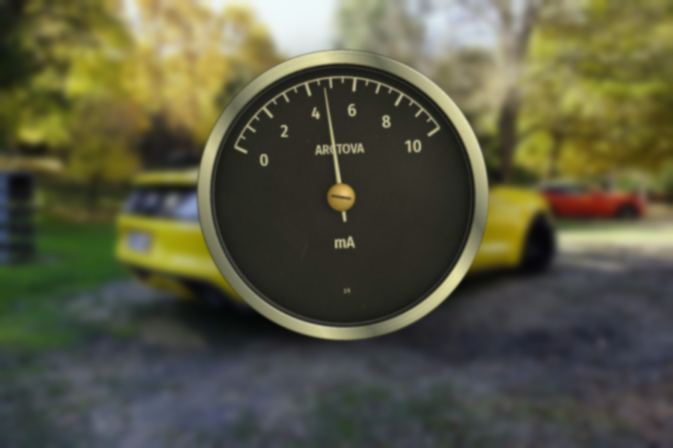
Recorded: value=4.75 unit=mA
